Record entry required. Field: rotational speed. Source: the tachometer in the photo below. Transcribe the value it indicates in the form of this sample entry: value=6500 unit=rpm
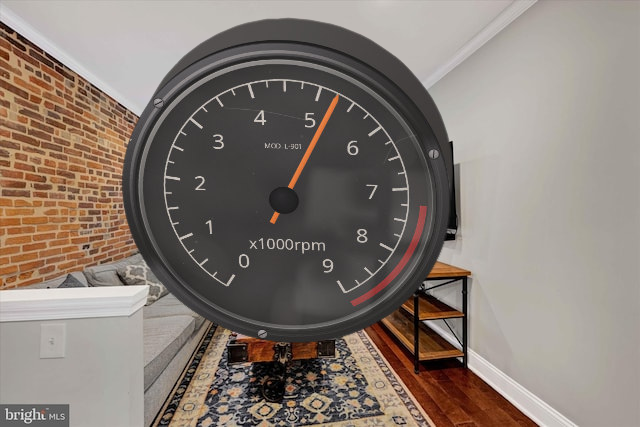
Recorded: value=5250 unit=rpm
